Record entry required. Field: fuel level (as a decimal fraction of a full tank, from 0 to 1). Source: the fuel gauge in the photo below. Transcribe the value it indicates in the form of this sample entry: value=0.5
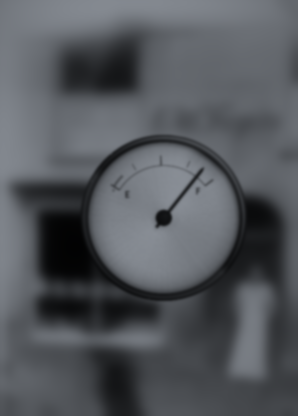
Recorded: value=0.875
